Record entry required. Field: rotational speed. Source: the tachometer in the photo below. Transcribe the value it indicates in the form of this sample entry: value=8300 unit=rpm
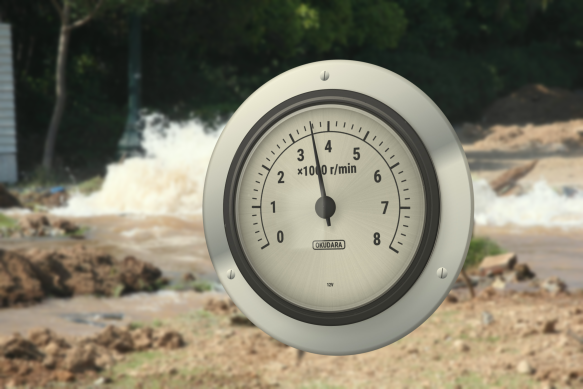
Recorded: value=3600 unit=rpm
